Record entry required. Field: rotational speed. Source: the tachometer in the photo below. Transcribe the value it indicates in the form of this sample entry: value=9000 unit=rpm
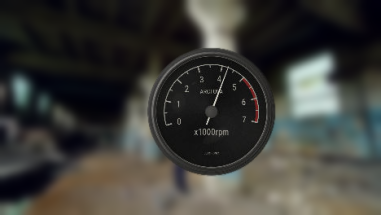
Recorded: value=4250 unit=rpm
